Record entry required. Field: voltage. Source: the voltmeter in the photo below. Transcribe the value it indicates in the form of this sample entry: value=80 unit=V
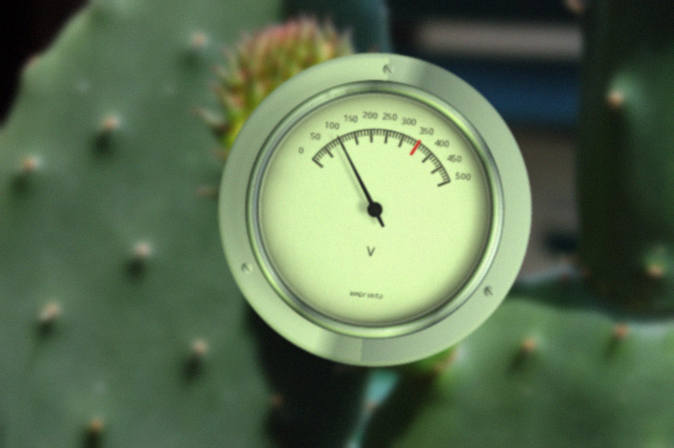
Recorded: value=100 unit=V
